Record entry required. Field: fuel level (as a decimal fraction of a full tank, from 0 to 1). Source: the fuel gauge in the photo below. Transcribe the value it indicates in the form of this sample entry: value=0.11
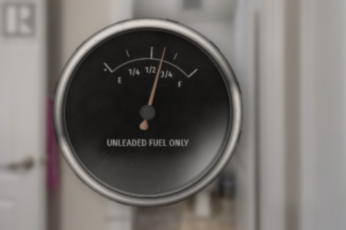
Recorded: value=0.625
